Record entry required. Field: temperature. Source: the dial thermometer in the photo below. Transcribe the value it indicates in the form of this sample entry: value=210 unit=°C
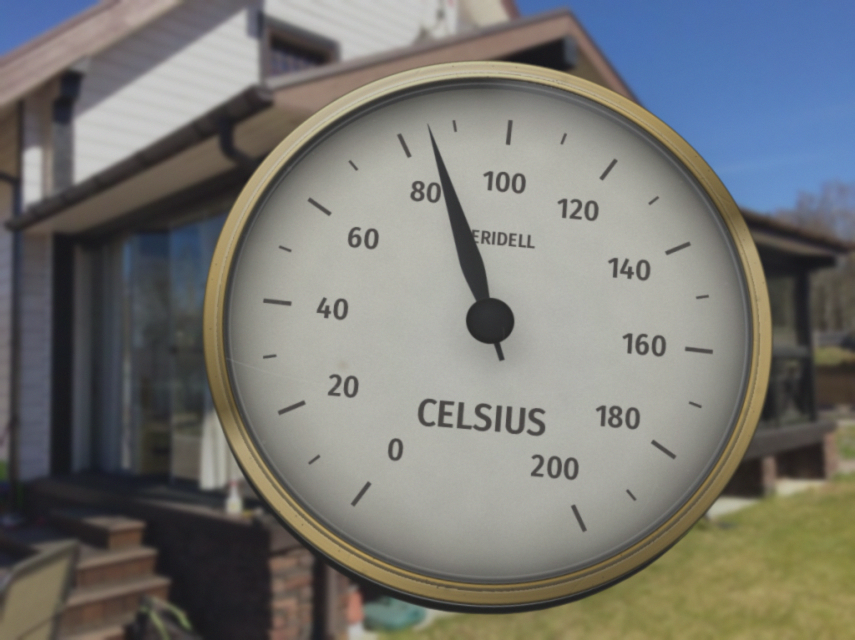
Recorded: value=85 unit=°C
